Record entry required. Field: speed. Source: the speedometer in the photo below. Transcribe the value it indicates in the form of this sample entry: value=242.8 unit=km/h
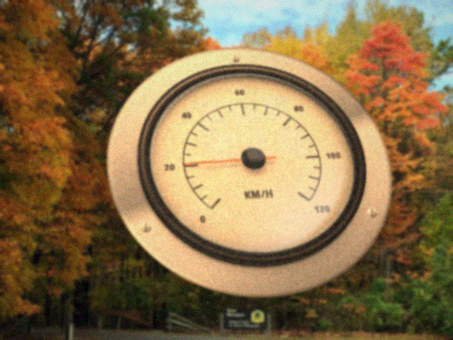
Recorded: value=20 unit=km/h
